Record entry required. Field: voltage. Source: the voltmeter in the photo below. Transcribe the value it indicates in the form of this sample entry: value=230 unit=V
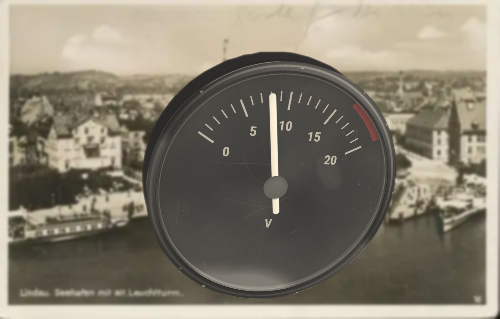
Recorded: value=8 unit=V
